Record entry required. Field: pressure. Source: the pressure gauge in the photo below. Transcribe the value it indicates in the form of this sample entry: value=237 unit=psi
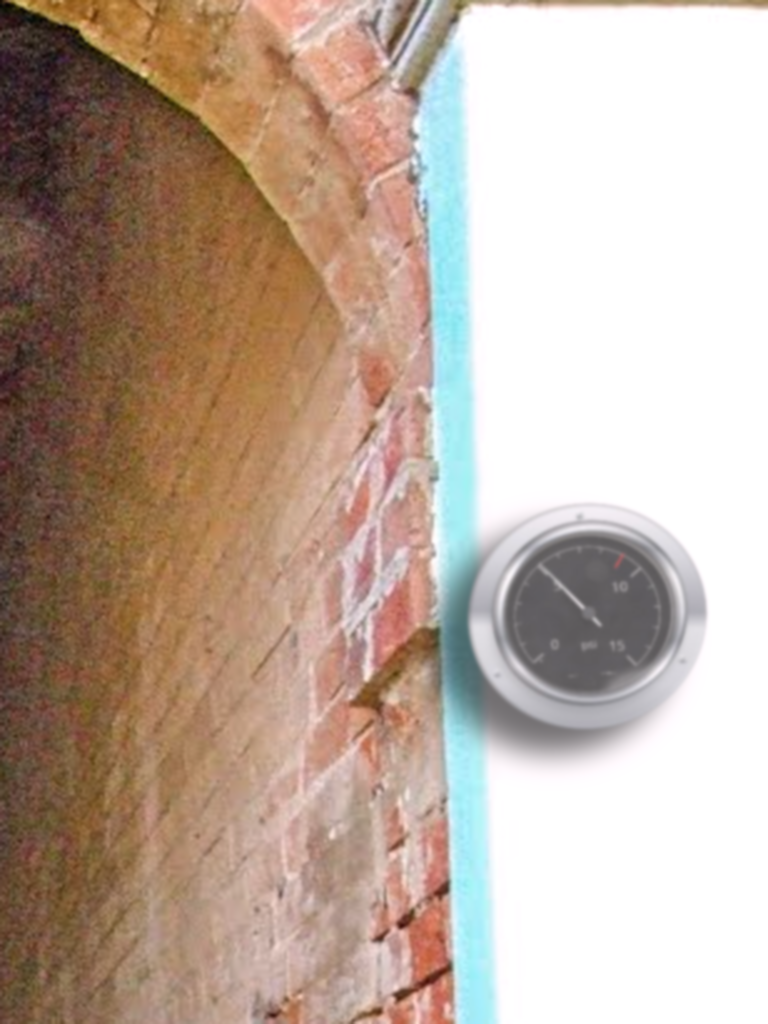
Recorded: value=5 unit=psi
